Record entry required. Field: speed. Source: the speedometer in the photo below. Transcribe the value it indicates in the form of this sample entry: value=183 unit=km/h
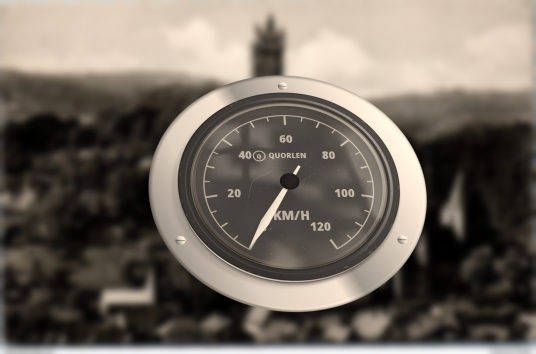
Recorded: value=0 unit=km/h
